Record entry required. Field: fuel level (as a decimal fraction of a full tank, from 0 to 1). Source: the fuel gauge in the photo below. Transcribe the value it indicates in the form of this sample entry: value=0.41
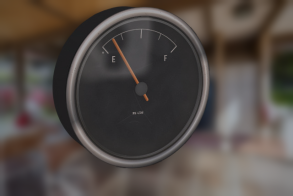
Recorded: value=0.125
